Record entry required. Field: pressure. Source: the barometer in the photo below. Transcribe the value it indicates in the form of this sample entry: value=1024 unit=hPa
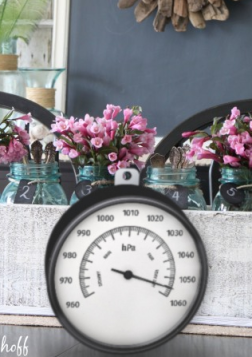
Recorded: value=1055 unit=hPa
